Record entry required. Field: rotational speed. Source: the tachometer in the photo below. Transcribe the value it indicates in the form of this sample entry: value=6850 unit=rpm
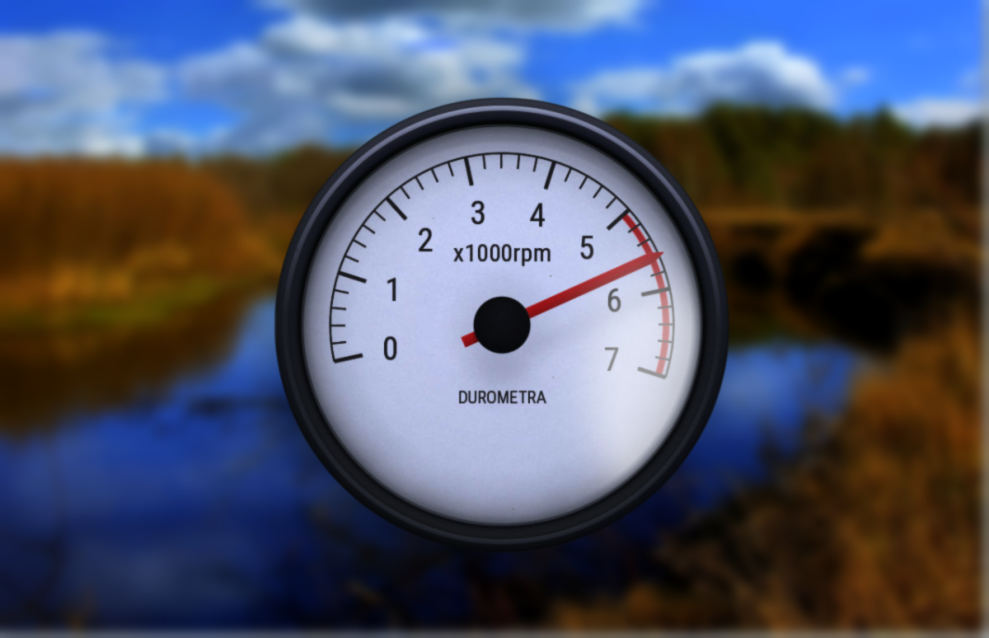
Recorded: value=5600 unit=rpm
